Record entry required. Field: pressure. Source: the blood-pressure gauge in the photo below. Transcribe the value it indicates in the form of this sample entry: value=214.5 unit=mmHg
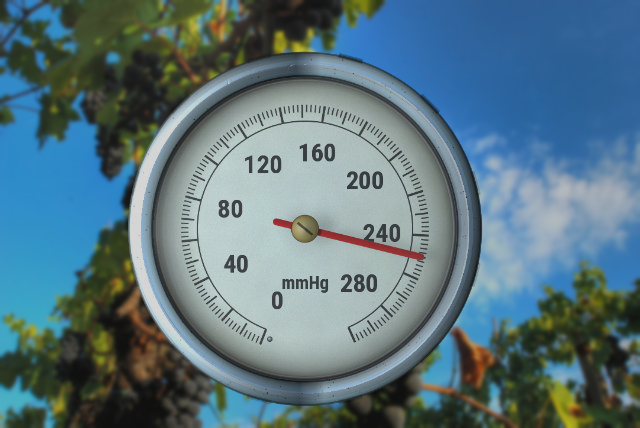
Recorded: value=250 unit=mmHg
